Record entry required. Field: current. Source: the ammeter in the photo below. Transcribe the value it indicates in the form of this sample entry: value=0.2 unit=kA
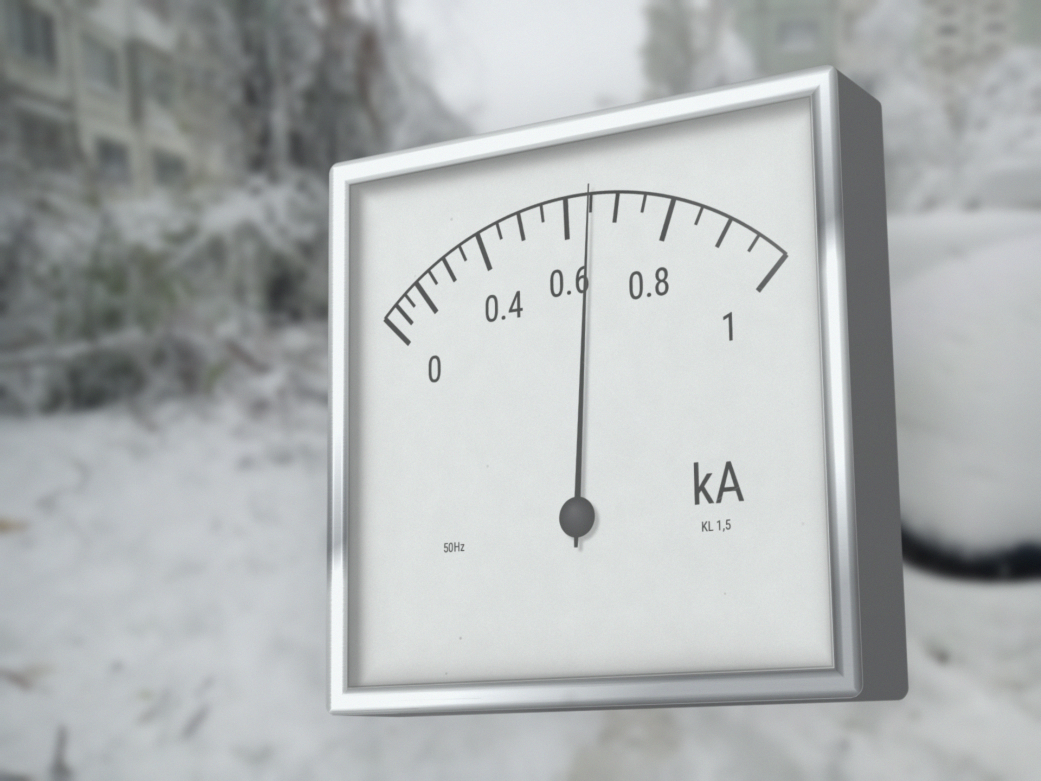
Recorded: value=0.65 unit=kA
